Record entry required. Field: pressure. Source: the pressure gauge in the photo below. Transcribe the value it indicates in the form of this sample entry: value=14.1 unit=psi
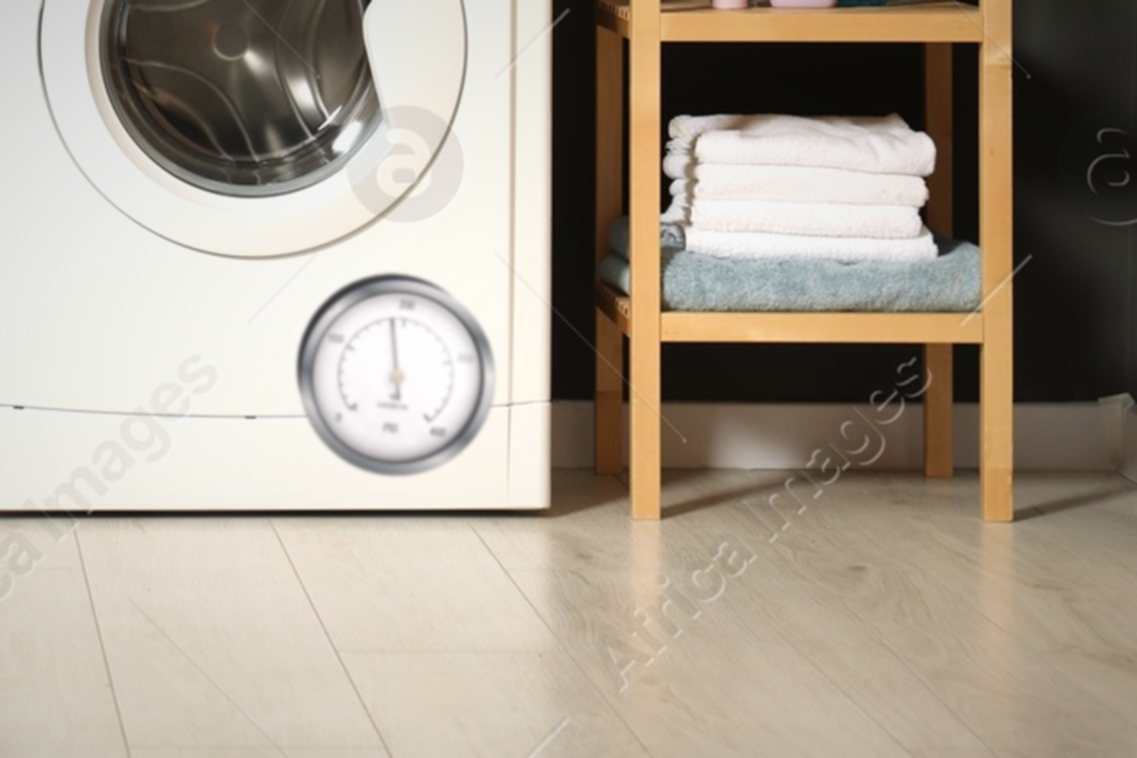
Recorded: value=180 unit=psi
